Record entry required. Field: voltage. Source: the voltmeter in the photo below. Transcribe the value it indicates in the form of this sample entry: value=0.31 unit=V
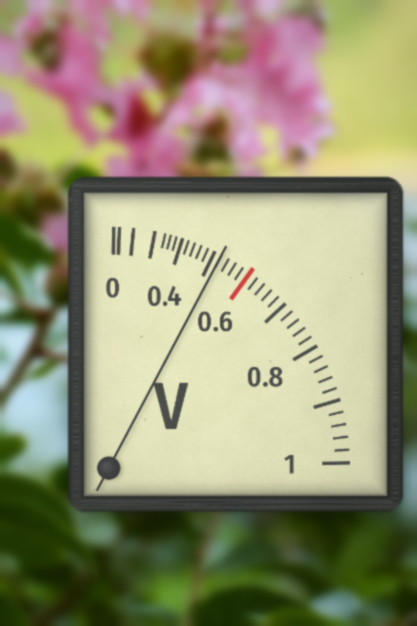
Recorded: value=0.52 unit=V
